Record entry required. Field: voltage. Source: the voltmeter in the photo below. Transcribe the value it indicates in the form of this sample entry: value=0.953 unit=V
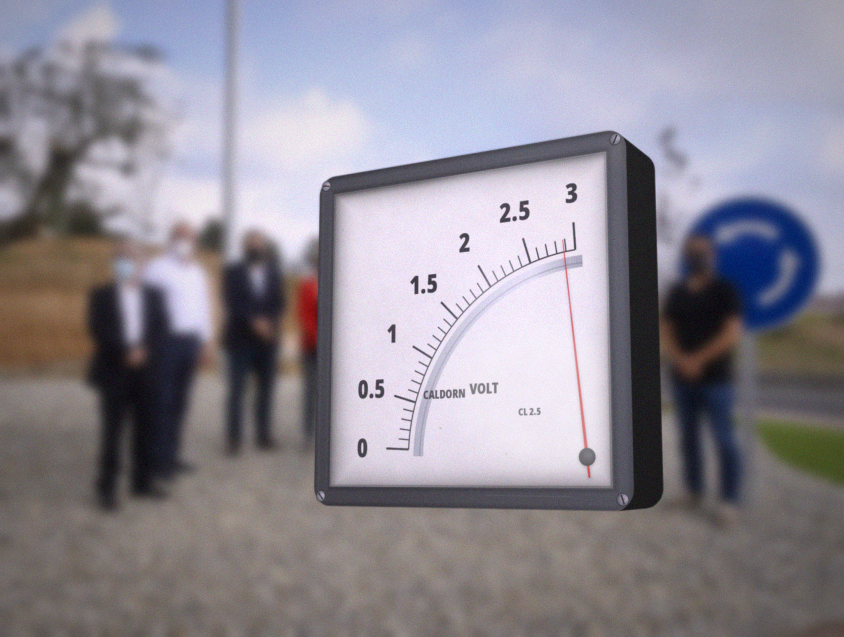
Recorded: value=2.9 unit=V
